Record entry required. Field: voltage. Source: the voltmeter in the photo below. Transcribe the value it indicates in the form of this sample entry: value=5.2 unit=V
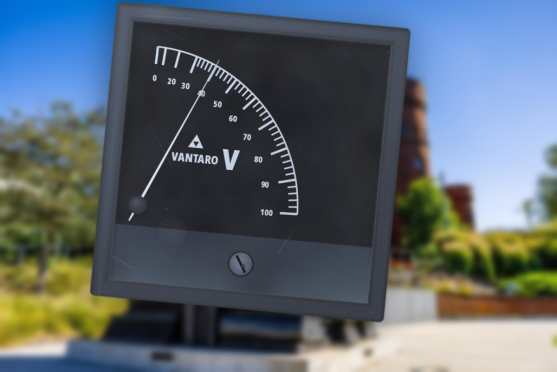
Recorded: value=40 unit=V
